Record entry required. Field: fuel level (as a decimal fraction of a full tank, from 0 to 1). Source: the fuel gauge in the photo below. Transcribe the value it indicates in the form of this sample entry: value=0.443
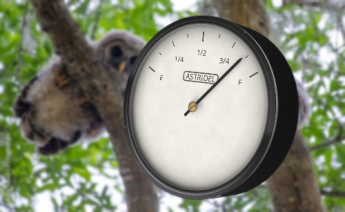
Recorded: value=0.875
